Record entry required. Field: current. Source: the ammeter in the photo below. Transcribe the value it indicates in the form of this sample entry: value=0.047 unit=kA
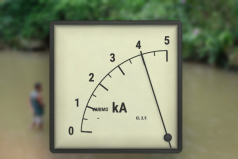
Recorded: value=4 unit=kA
